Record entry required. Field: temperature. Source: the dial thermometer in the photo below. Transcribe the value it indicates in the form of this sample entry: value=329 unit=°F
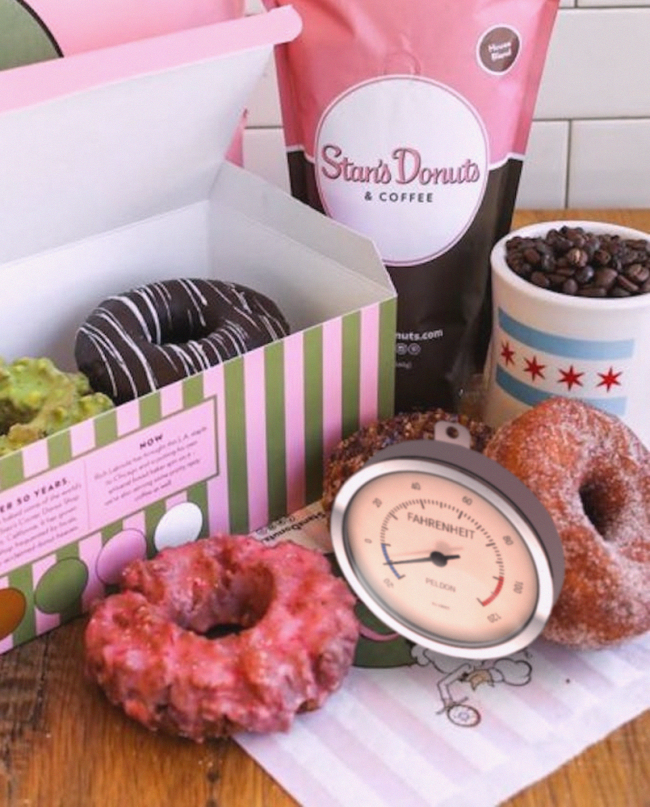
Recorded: value=-10 unit=°F
